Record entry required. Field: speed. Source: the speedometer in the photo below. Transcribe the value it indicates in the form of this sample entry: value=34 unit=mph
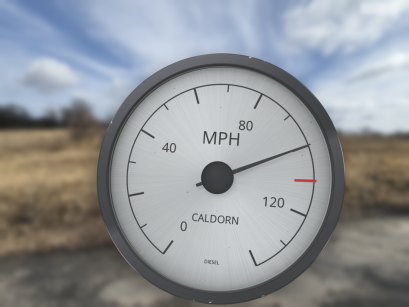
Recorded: value=100 unit=mph
